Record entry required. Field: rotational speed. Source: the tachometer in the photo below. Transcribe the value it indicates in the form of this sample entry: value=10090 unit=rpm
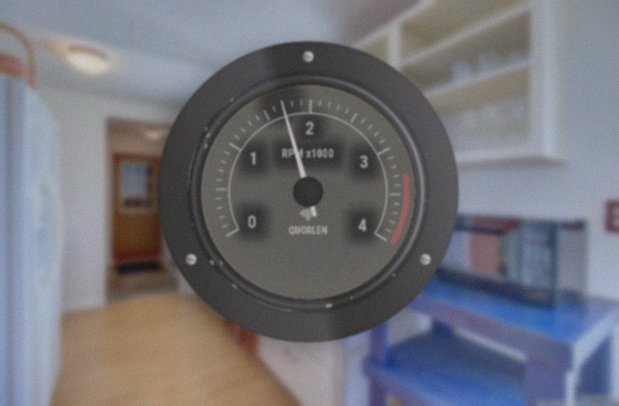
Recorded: value=1700 unit=rpm
